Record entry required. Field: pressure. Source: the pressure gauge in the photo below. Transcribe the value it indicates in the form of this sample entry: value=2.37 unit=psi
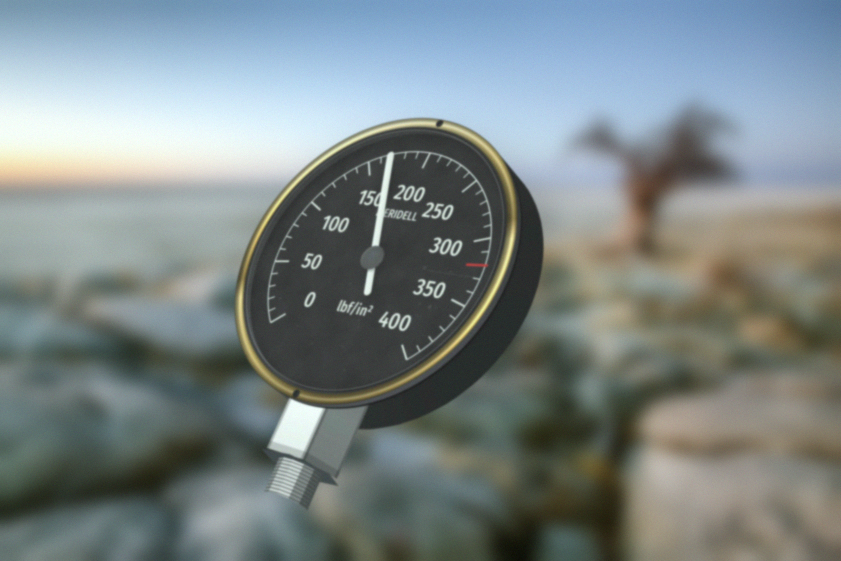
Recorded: value=170 unit=psi
